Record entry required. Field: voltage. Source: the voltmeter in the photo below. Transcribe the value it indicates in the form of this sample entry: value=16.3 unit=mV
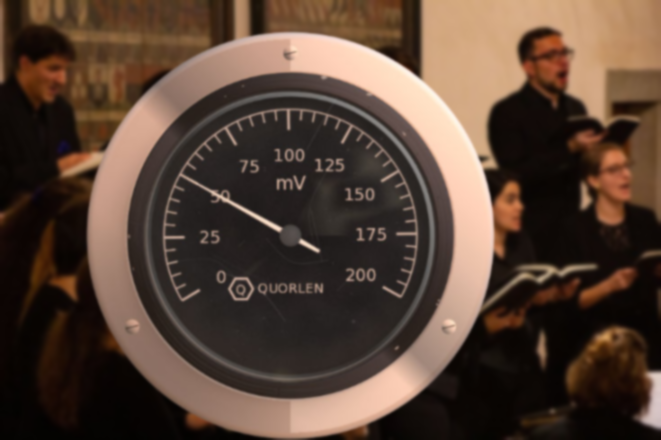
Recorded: value=50 unit=mV
